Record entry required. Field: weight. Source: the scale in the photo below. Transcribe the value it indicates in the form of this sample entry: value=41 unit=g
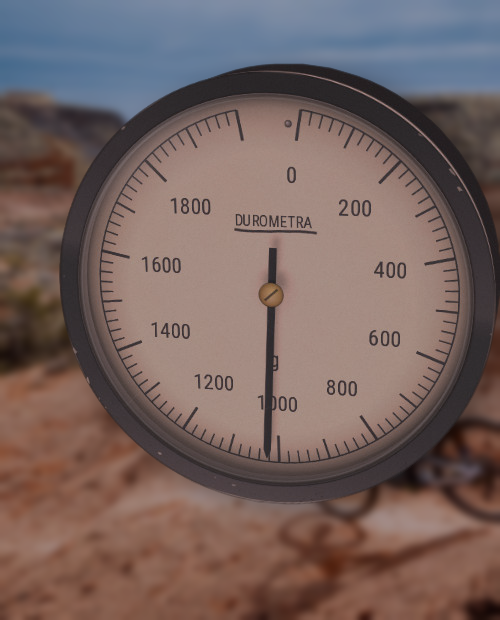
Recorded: value=1020 unit=g
